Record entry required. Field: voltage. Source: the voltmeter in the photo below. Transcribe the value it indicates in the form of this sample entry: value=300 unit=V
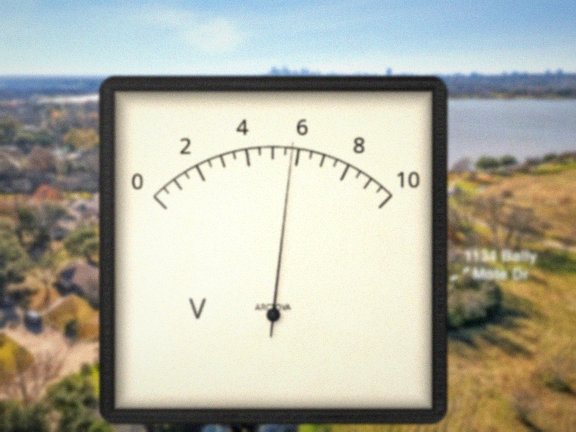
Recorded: value=5.75 unit=V
